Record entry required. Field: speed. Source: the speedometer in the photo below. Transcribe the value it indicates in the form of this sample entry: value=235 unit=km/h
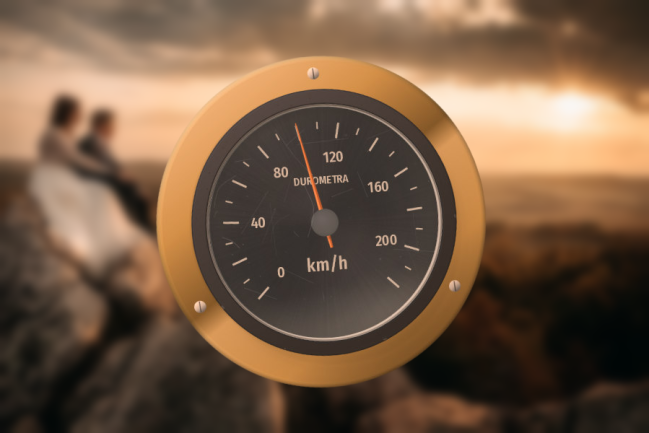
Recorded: value=100 unit=km/h
